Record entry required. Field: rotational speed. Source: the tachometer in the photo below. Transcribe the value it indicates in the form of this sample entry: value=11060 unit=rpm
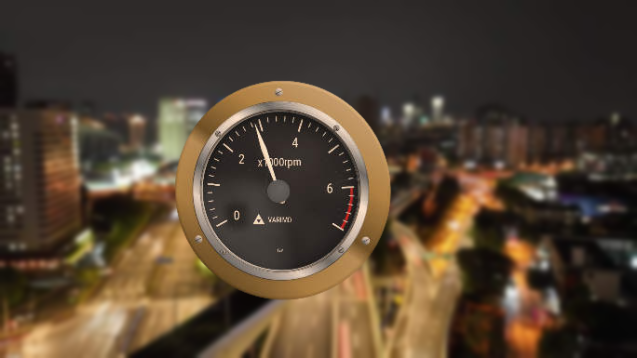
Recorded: value=2900 unit=rpm
